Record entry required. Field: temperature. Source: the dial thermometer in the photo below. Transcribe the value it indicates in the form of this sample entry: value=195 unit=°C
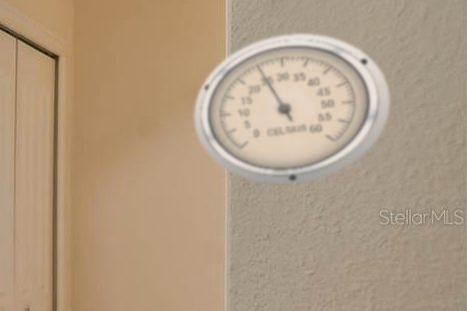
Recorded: value=25 unit=°C
